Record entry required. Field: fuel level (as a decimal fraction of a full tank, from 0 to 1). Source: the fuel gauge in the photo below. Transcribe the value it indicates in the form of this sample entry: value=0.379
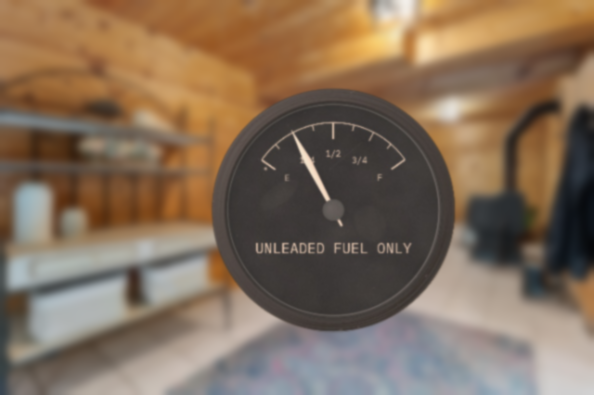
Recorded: value=0.25
